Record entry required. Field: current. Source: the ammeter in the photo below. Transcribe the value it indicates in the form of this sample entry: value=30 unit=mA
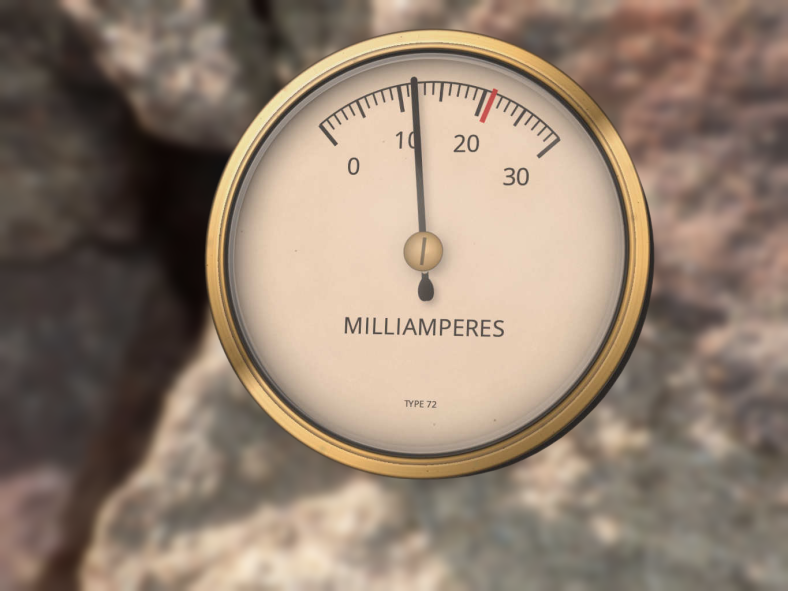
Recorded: value=12 unit=mA
